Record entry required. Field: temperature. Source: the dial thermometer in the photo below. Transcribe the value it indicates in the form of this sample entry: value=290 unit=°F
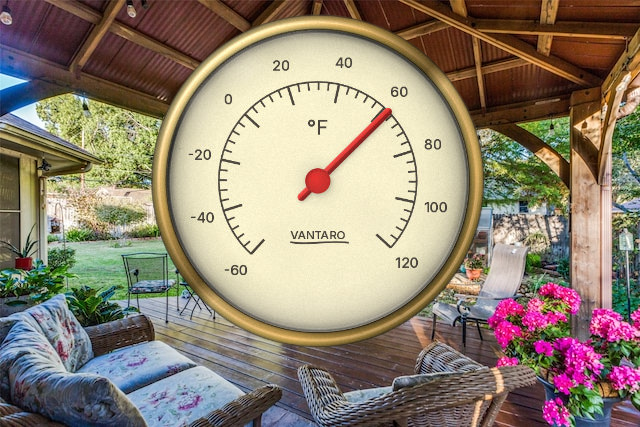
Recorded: value=62 unit=°F
